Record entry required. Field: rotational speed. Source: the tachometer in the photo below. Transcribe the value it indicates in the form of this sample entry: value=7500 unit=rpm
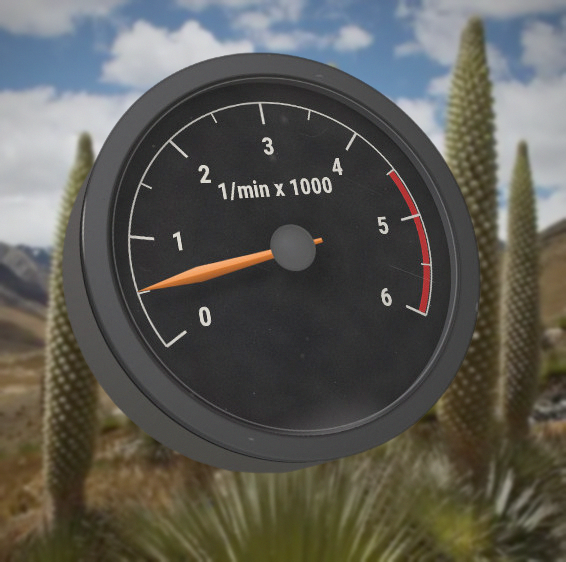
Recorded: value=500 unit=rpm
